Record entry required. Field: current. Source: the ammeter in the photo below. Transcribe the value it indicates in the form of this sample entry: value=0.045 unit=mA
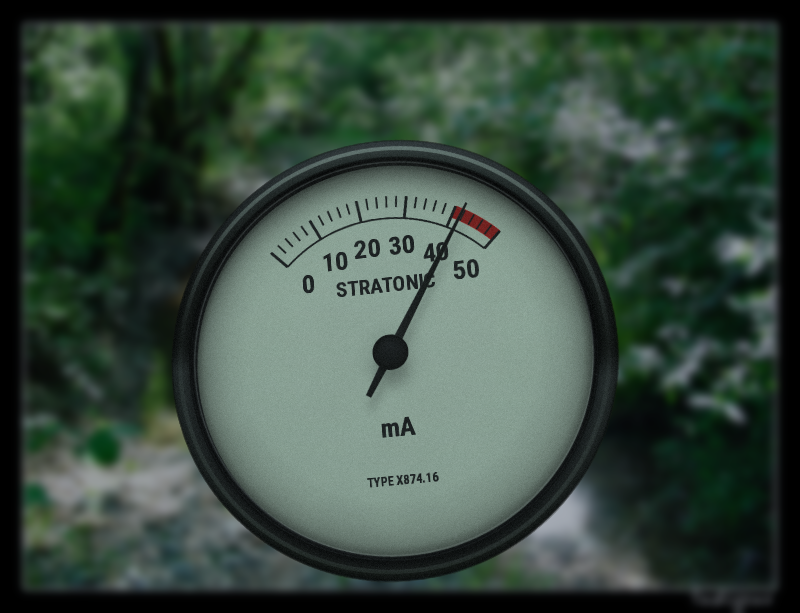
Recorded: value=42 unit=mA
